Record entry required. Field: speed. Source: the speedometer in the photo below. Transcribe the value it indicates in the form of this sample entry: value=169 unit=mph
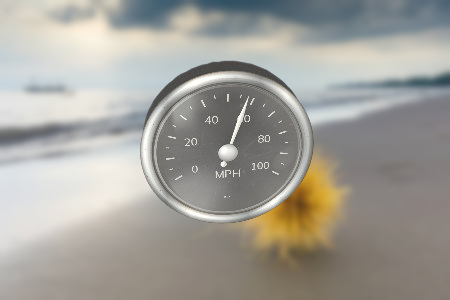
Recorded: value=57.5 unit=mph
